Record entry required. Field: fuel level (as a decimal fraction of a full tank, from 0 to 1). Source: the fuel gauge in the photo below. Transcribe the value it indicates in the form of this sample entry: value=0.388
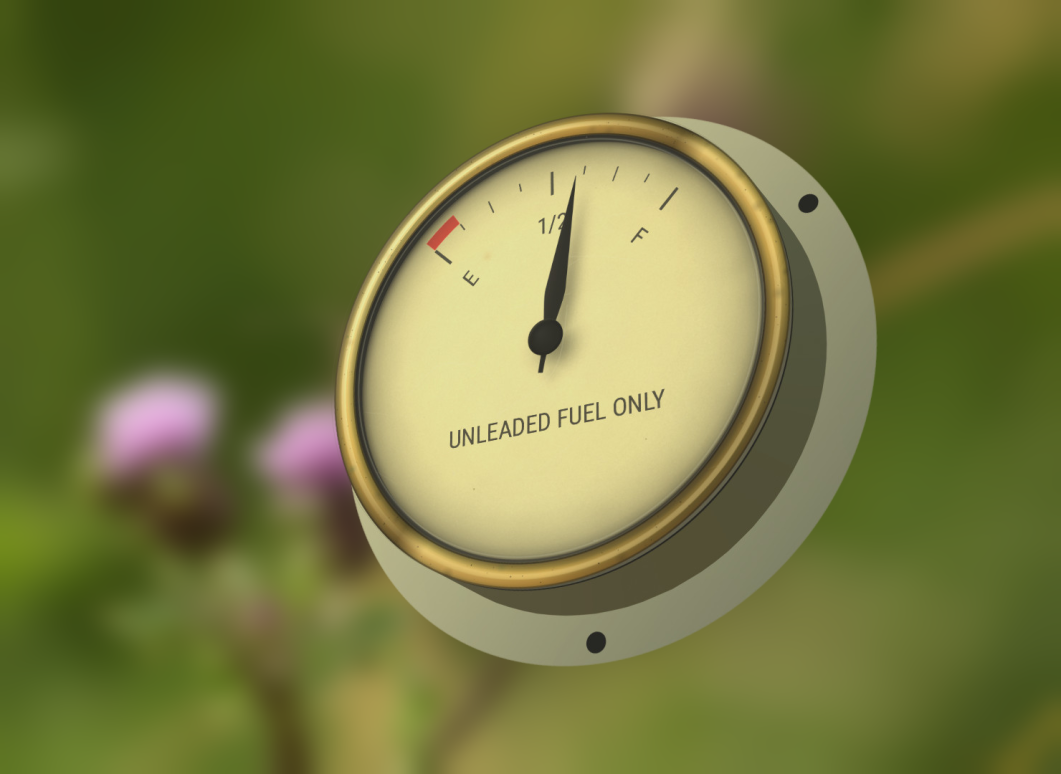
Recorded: value=0.625
